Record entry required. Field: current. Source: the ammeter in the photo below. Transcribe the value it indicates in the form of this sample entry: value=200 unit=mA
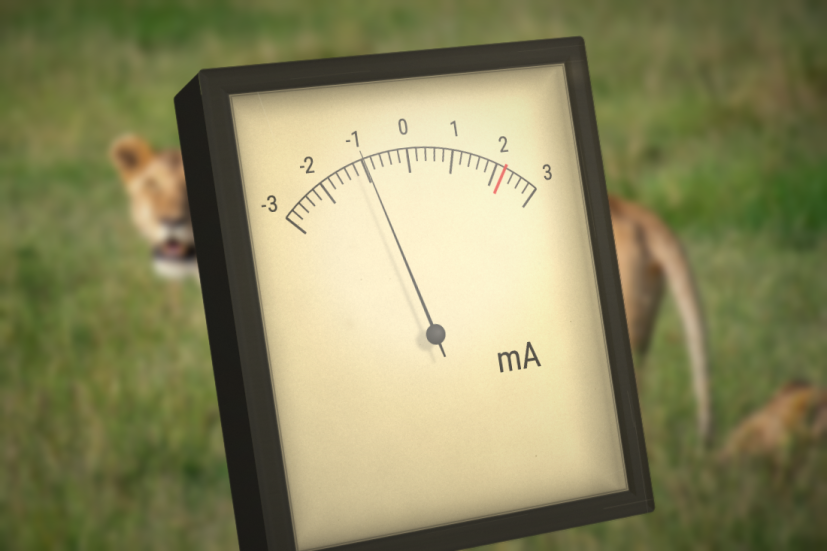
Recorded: value=-1 unit=mA
